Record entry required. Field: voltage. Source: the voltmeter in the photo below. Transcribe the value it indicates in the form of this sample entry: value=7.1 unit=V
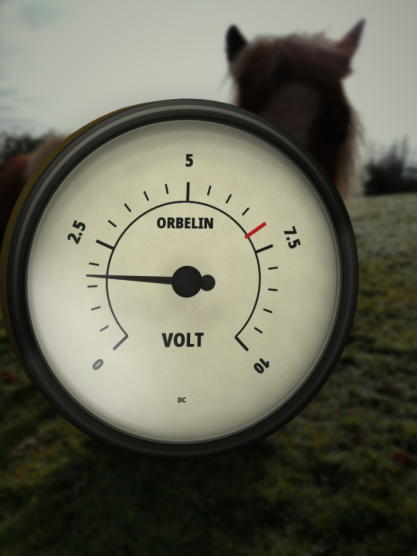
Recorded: value=1.75 unit=V
